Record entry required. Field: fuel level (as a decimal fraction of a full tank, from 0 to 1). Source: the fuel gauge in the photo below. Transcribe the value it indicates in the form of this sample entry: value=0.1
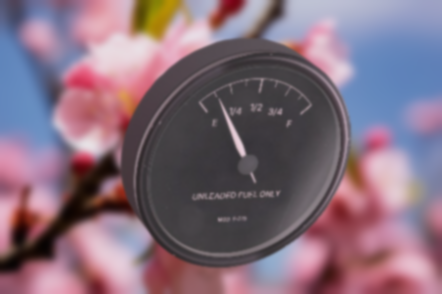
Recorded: value=0.125
